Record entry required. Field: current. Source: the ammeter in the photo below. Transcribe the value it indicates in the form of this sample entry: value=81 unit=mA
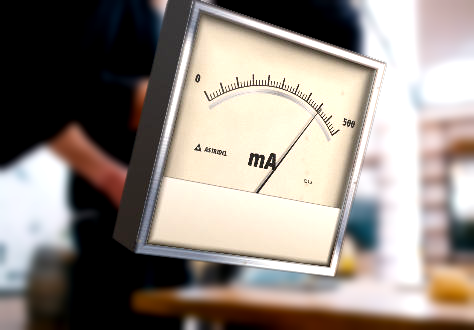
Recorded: value=400 unit=mA
